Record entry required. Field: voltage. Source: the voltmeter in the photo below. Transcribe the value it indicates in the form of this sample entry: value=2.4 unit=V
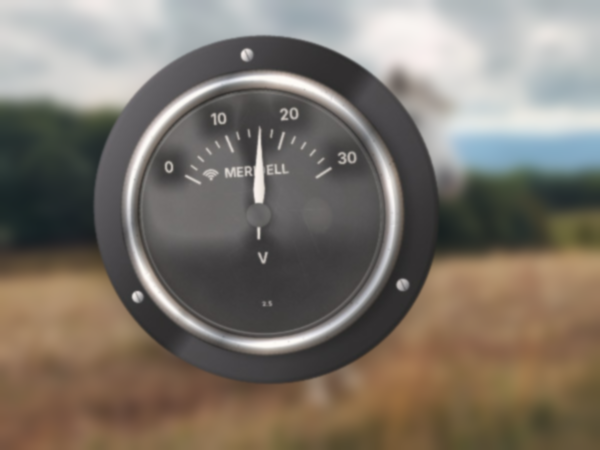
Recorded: value=16 unit=V
